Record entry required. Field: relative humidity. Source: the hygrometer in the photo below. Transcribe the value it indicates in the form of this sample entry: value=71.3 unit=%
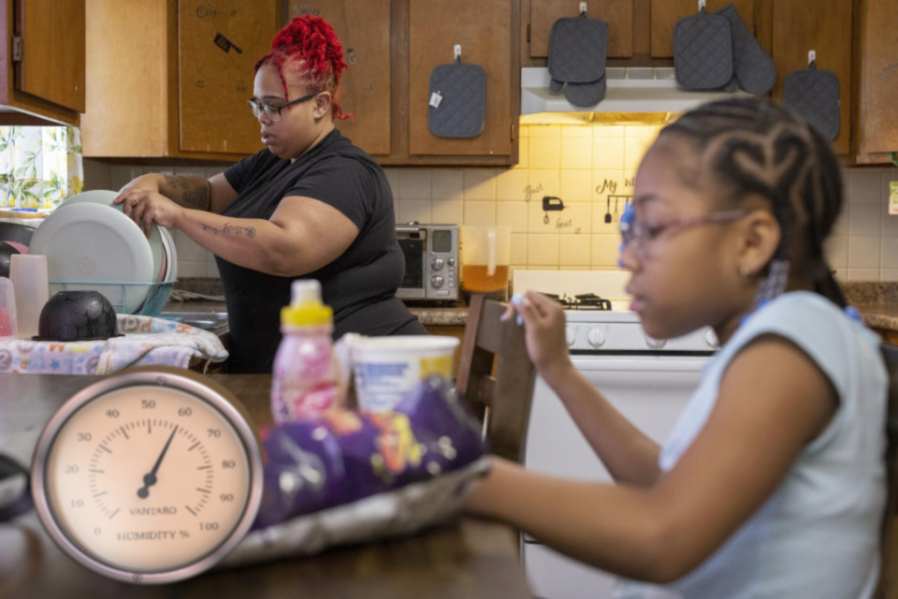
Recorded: value=60 unit=%
